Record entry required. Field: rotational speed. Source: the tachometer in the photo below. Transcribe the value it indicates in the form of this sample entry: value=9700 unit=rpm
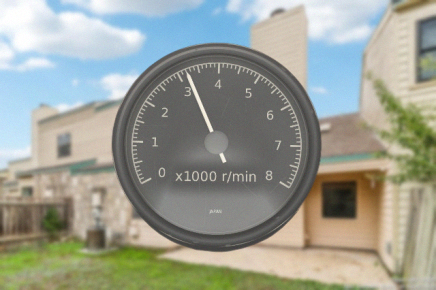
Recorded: value=3200 unit=rpm
